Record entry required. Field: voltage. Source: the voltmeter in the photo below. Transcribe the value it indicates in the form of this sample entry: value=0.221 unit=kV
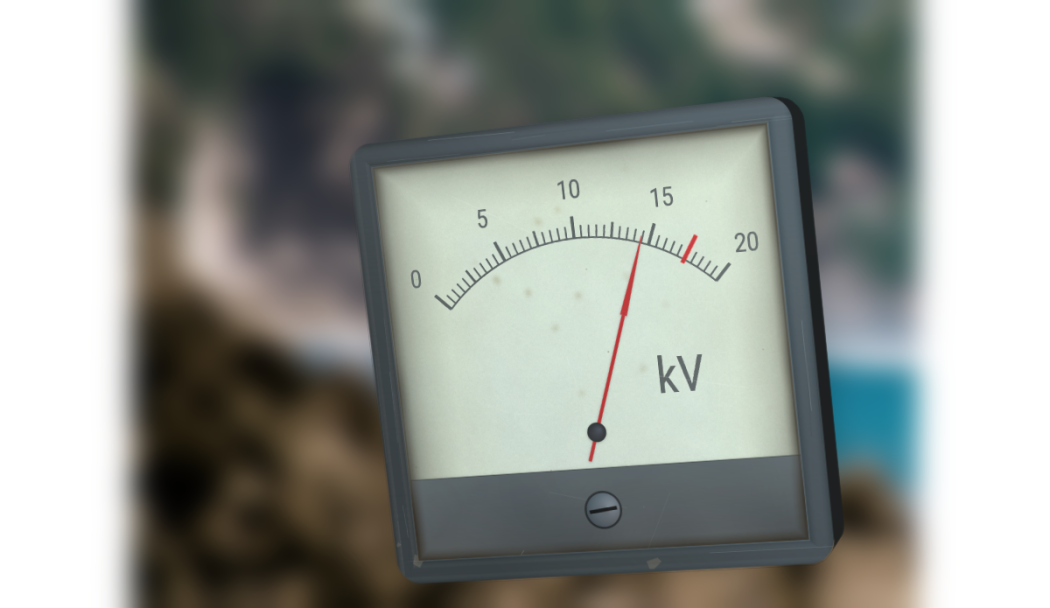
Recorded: value=14.5 unit=kV
